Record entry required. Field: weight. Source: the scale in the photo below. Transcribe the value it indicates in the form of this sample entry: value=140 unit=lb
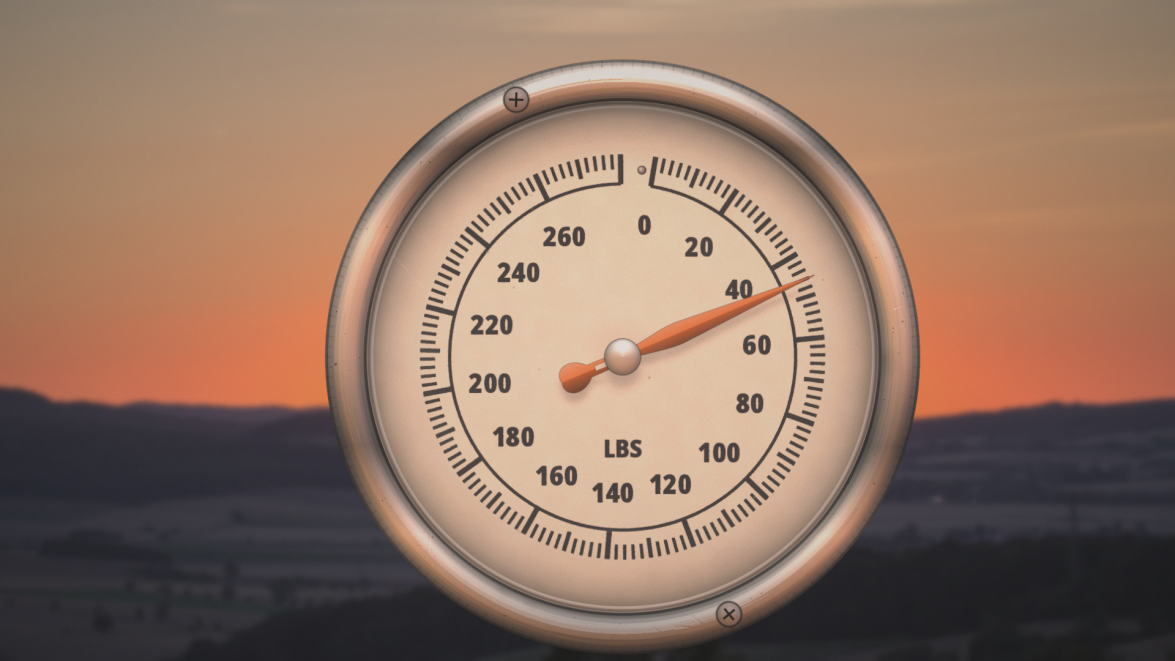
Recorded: value=46 unit=lb
